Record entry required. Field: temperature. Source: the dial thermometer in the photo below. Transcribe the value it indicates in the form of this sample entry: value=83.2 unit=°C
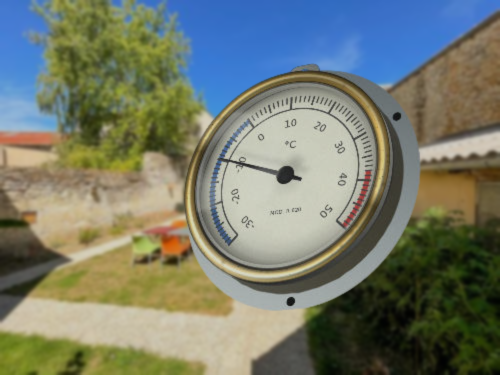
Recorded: value=-10 unit=°C
